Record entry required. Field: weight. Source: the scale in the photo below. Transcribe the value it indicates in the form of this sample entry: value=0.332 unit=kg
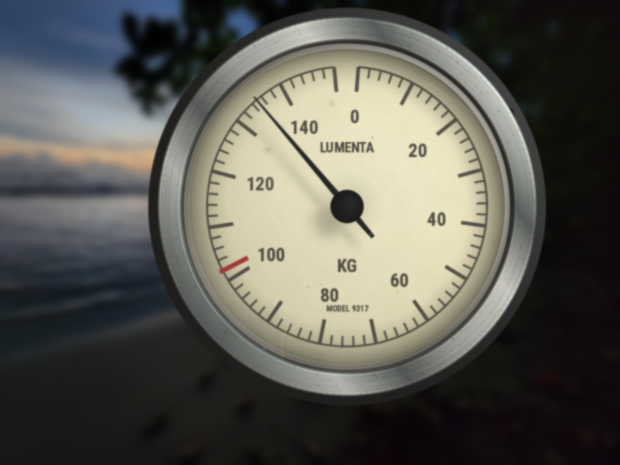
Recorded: value=135 unit=kg
